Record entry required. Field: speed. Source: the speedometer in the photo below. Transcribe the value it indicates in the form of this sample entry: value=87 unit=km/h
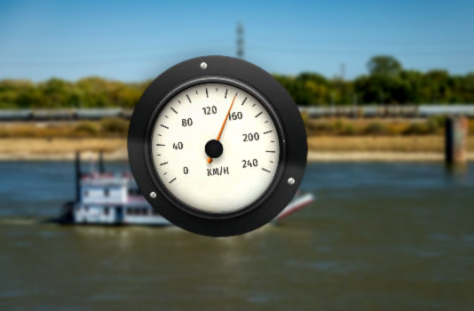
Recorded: value=150 unit=km/h
